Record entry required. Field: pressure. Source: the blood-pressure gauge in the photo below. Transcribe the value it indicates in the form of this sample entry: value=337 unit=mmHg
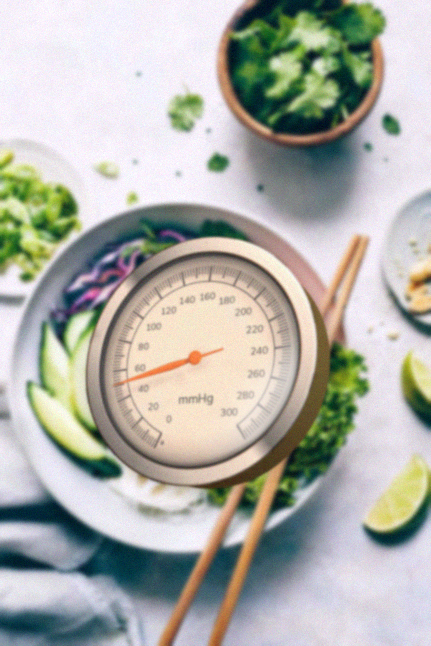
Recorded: value=50 unit=mmHg
